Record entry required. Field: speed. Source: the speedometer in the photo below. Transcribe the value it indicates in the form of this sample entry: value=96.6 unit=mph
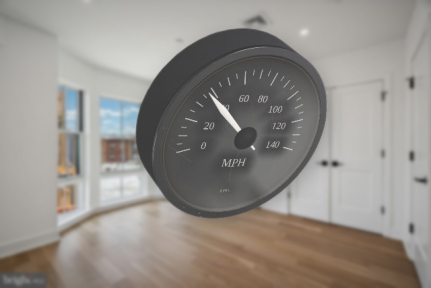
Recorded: value=37.5 unit=mph
